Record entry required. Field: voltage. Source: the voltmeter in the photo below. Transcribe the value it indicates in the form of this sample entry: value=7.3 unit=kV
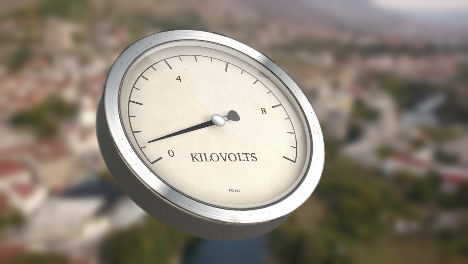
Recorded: value=0.5 unit=kV
